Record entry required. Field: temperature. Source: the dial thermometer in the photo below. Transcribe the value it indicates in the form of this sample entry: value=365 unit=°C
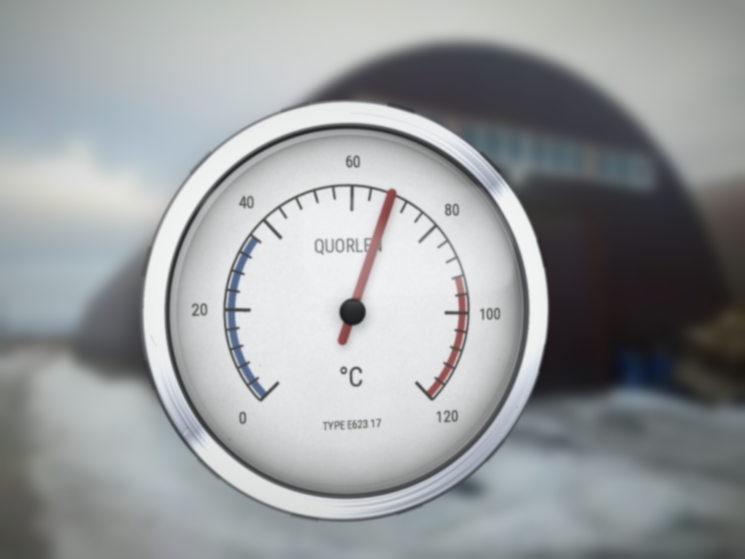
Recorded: value=68 unit=°C
